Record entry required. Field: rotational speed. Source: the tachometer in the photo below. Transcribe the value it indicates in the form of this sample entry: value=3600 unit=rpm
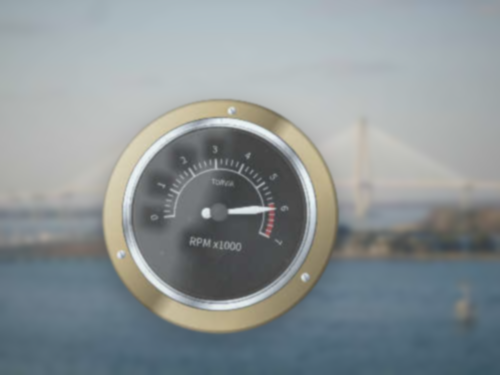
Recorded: value=6000 unit=rpm
